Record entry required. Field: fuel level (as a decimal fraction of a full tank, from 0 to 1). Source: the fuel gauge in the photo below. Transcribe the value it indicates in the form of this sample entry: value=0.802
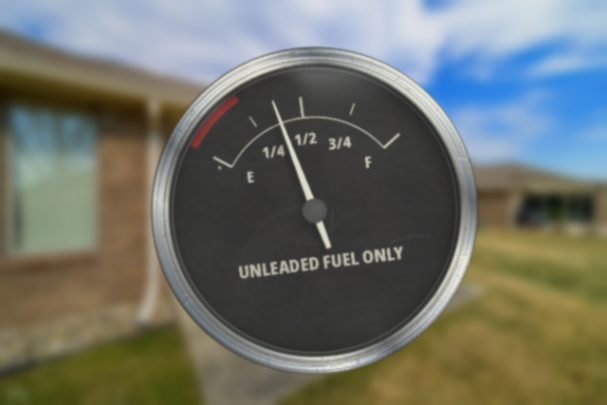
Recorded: value=0.375
